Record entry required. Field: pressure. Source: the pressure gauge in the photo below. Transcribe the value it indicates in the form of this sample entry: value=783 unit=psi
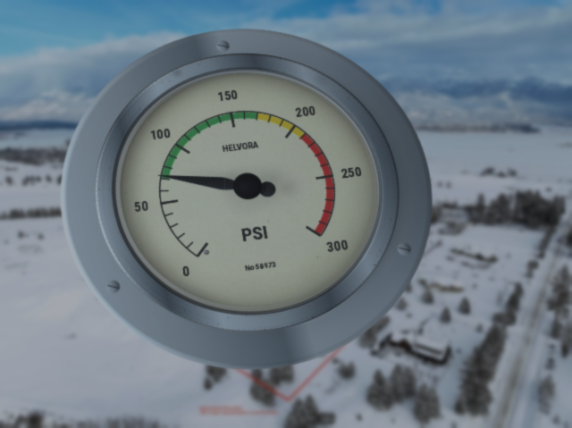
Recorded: value=70 unit=psi
